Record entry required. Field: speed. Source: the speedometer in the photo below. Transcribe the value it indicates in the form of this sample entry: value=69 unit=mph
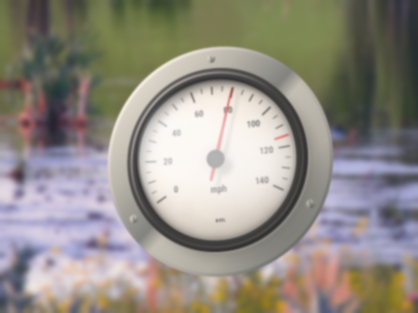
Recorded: value=80 unit=mph
